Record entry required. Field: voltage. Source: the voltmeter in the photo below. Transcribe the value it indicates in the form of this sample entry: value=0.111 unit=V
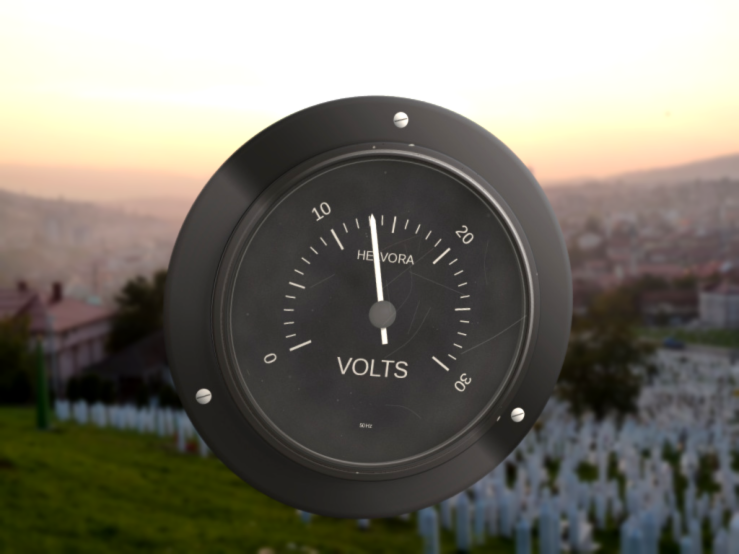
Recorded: value=13 unit=V
